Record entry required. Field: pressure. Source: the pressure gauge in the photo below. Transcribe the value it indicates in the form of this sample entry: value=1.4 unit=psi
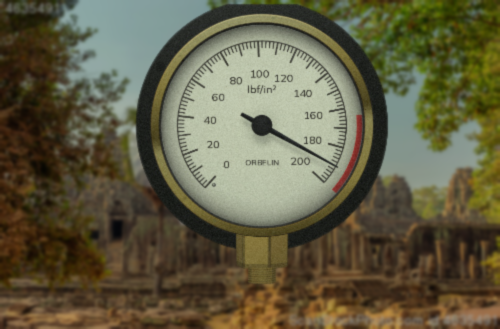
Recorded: value=190 unit=psi
